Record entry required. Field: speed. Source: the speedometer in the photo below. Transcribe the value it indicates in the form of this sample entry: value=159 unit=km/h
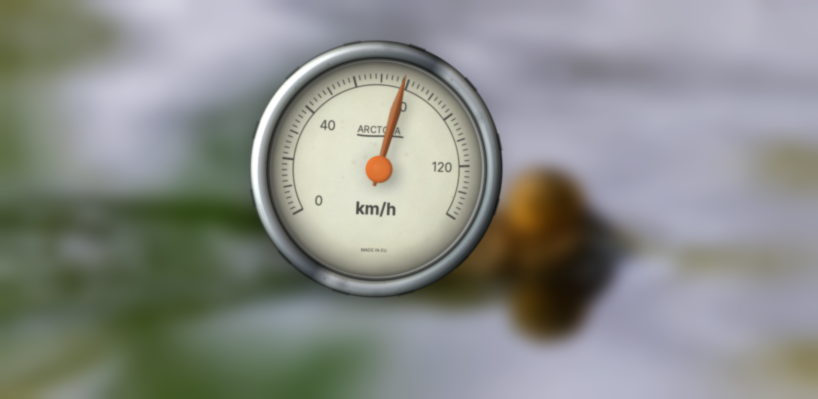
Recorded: value=78 unit=km/h
